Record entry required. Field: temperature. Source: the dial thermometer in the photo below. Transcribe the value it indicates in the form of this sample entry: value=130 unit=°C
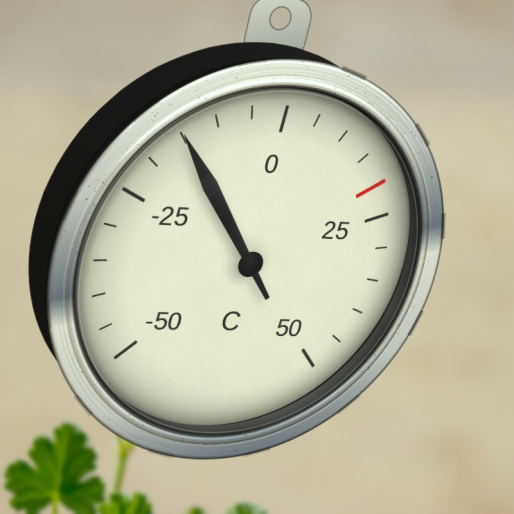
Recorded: value=-15 unit=°C
